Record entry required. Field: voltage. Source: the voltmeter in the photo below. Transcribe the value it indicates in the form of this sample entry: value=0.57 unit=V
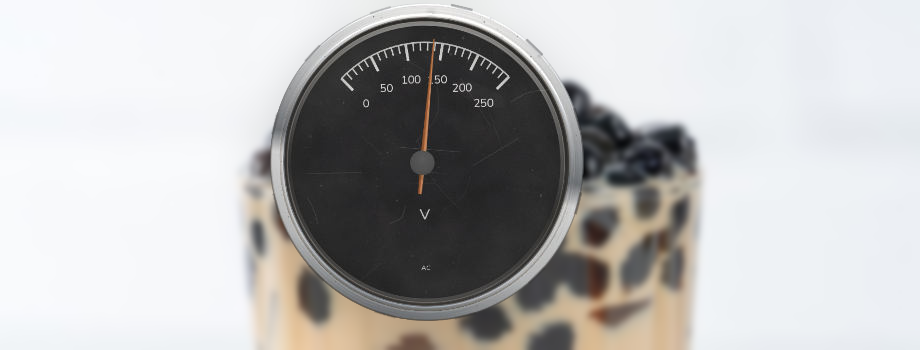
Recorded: value=140 unit=V
